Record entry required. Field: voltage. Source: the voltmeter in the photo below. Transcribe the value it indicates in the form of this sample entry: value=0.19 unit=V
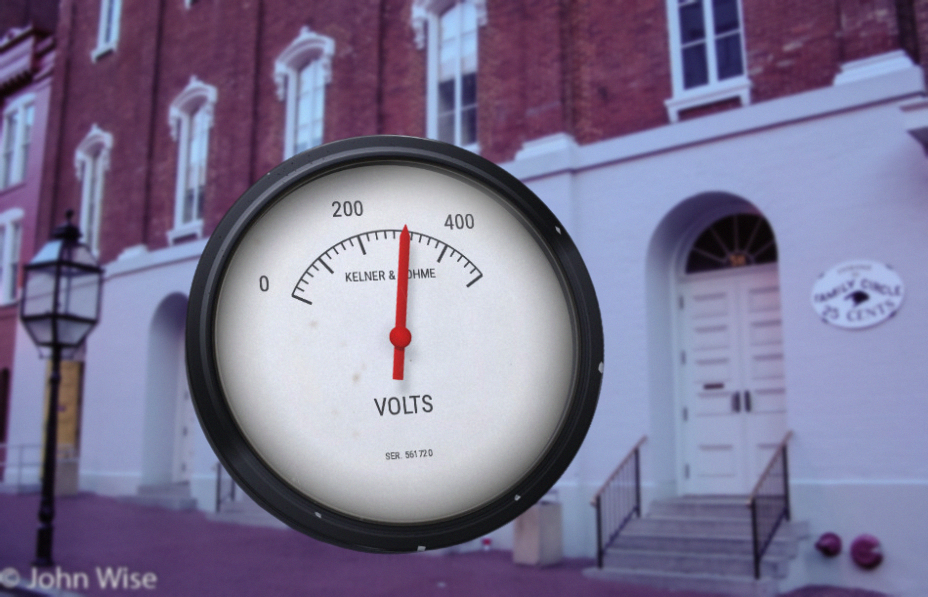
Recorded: value=300 unit=V
